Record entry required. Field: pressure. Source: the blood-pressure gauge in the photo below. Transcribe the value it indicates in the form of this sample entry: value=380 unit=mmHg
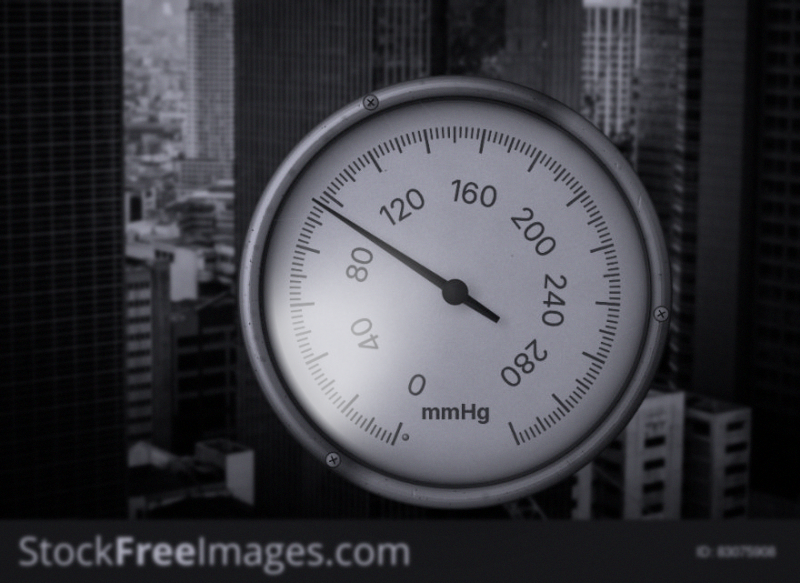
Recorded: value=96 unit=mmHg
